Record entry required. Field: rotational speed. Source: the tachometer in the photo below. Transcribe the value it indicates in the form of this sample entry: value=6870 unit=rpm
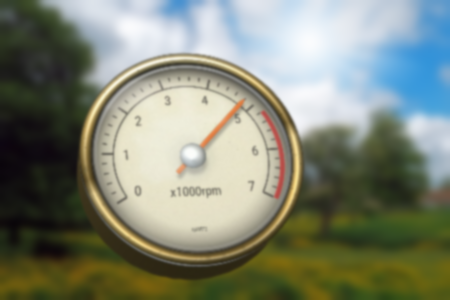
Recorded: value=4800 unit=rpm
